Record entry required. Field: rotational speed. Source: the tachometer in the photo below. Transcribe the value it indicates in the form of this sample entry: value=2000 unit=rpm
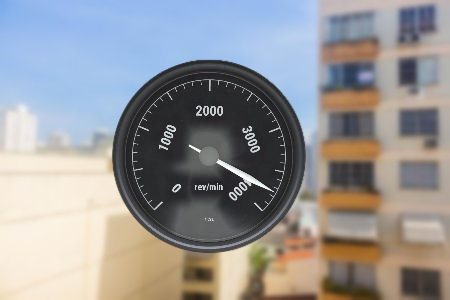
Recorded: value=3750 unit=rpm
